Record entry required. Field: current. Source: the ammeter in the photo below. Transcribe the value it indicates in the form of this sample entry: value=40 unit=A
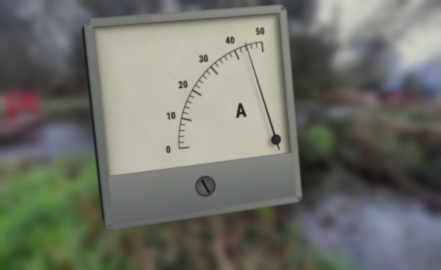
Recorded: value=44 unit=A
